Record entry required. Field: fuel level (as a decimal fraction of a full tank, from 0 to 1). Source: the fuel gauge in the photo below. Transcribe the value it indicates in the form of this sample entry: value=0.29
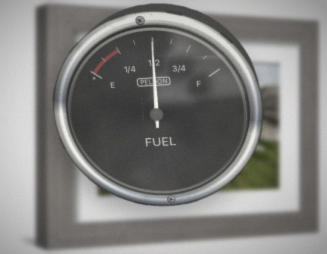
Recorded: value=0.5
